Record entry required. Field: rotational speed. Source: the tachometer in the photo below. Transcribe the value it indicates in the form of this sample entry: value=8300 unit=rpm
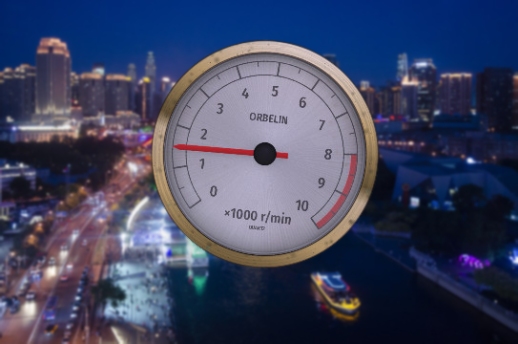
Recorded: value=1500 unit=rpm
